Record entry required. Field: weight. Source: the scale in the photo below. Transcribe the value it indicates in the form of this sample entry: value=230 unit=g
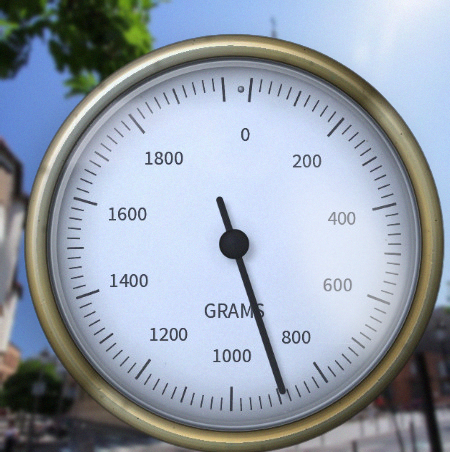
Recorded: value=890 unit=g
